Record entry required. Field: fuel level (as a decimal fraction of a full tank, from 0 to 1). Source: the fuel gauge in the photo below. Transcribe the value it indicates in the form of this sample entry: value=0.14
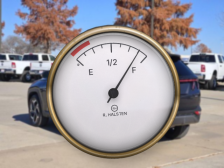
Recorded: value=0.875
